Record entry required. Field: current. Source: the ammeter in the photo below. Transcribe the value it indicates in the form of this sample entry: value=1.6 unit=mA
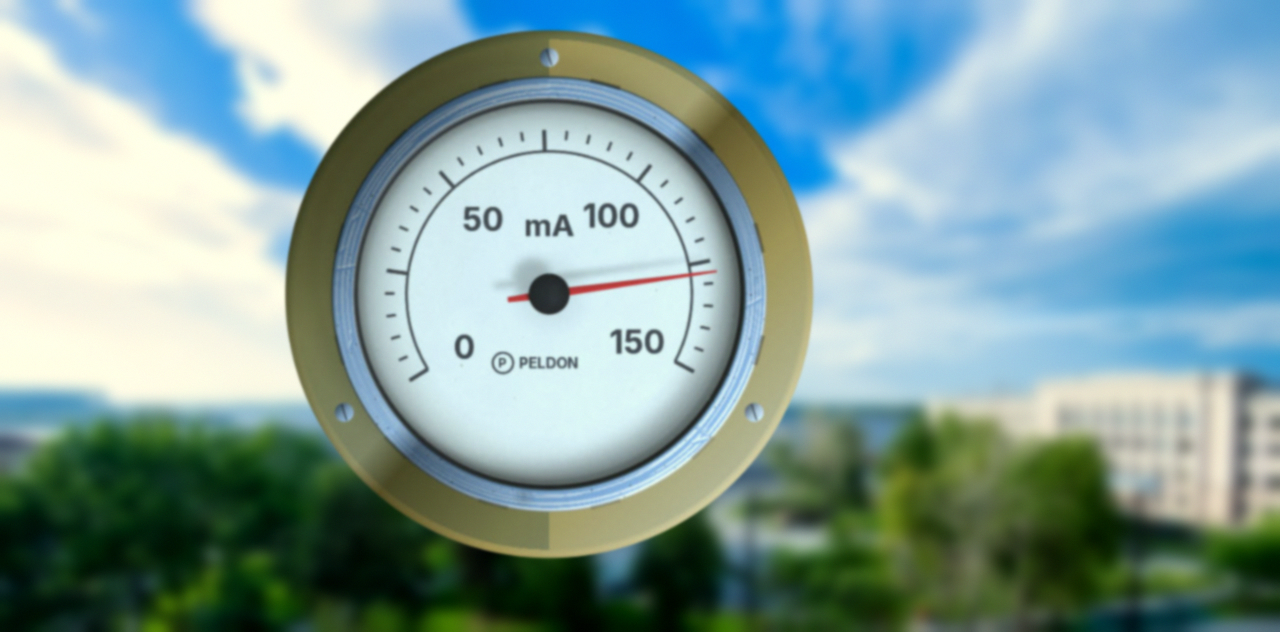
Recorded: value=127.5 unit=mA
